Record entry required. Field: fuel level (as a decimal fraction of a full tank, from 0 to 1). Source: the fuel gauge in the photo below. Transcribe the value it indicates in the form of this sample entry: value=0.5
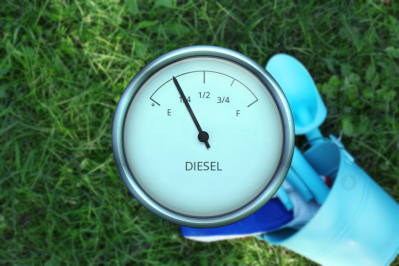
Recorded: value=0.25
